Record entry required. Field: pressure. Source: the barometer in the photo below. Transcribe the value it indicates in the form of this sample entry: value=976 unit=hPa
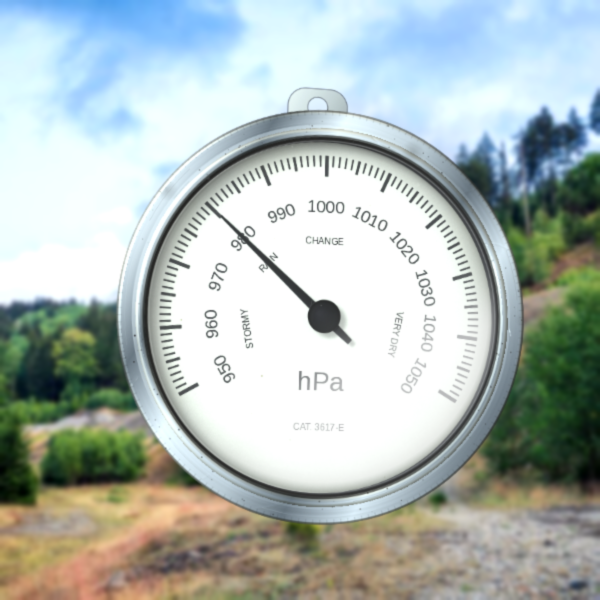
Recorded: value=980 unit=hPa
